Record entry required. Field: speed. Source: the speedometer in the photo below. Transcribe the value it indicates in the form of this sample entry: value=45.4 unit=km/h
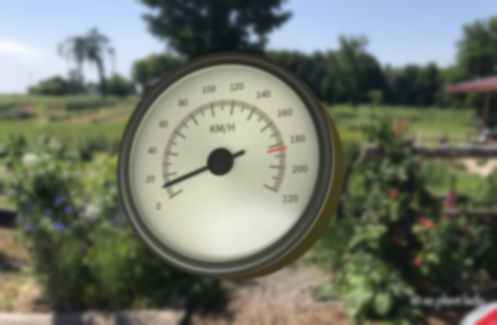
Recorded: value=10 unit=km/h
